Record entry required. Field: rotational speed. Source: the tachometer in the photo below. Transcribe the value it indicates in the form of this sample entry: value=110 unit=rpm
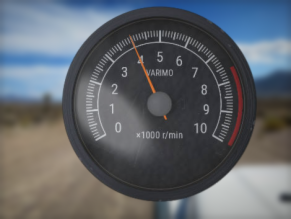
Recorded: value=4000 unit=rpm
